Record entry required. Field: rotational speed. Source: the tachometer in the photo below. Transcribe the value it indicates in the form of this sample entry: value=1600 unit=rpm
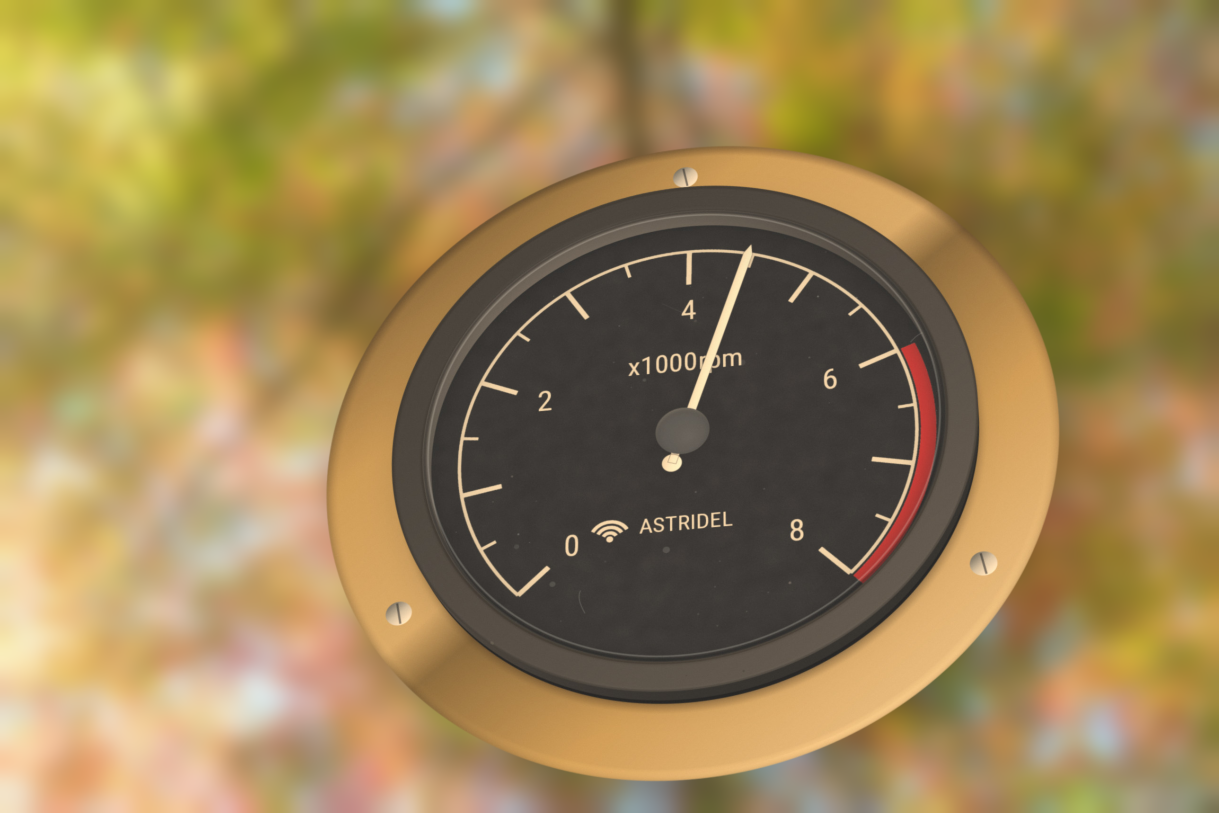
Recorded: value=4500 unit=rpm
